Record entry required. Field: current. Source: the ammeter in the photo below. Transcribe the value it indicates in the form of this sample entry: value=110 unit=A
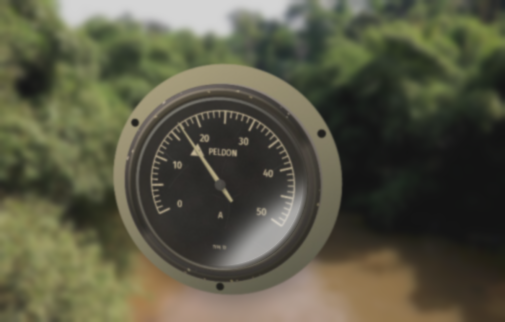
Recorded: value=17 unit=A
